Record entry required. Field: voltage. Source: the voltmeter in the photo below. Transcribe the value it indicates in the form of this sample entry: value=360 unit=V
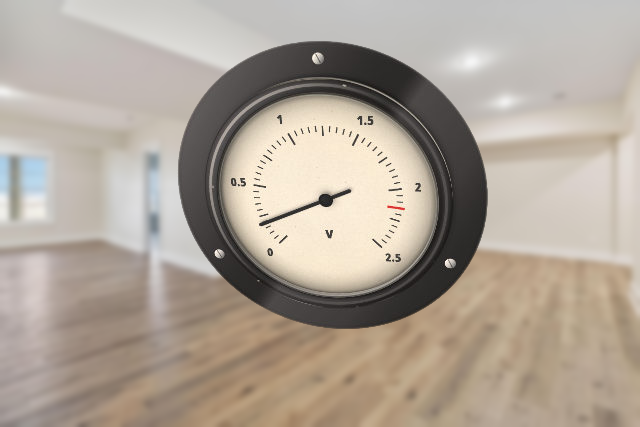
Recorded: value=0.2 unit=V
